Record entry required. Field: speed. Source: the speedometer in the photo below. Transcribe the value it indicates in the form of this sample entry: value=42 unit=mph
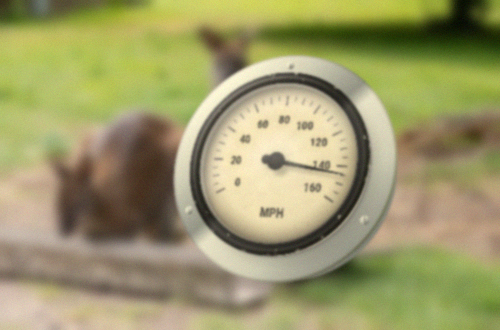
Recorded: value=145 unit=mph
